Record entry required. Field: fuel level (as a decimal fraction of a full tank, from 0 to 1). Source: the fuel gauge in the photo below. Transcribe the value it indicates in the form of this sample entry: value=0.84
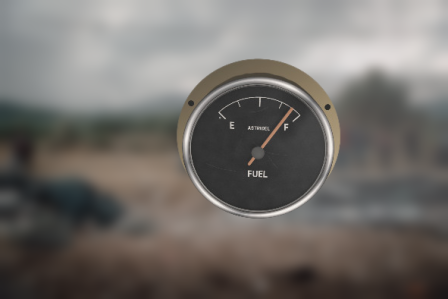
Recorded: value=0.875
